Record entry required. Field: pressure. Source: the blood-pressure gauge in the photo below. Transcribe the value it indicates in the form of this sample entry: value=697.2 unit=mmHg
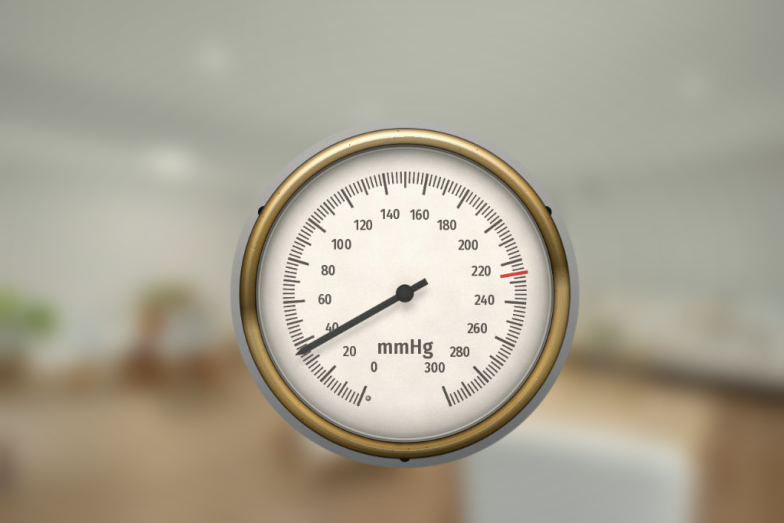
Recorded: value=36 unit=mmHg
